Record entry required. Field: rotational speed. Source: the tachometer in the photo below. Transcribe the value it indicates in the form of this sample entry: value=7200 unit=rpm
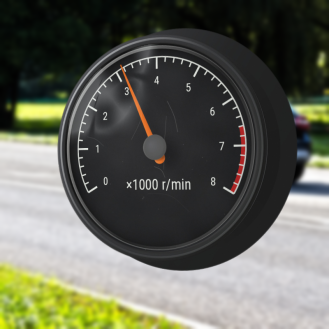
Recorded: value=3200 unit=rpm
